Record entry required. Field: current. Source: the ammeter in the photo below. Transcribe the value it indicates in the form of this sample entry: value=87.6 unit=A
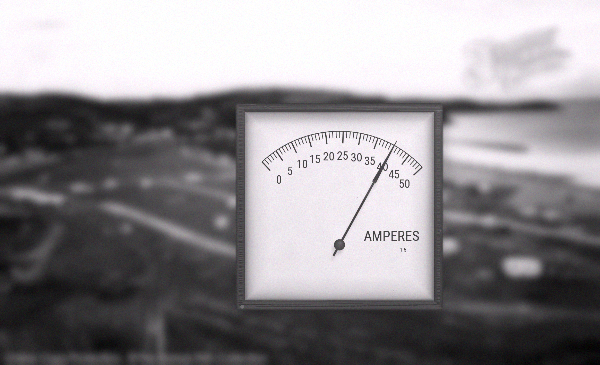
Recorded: value=40 unit=A
